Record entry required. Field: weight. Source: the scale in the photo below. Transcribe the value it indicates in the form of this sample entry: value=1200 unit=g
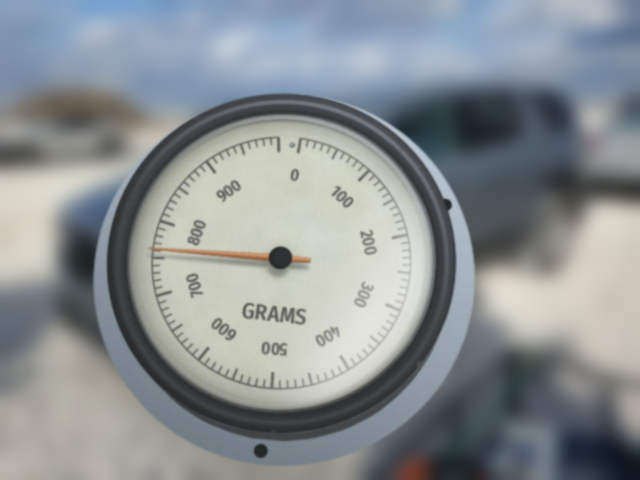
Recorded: value=760 unit=g
